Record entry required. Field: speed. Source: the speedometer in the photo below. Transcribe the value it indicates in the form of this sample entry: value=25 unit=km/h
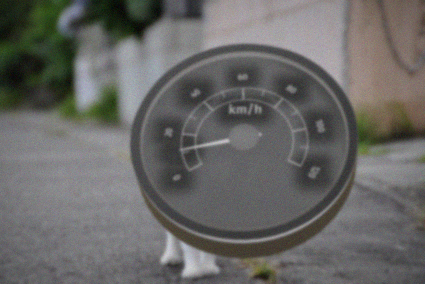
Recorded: value=10 unit=km/h
